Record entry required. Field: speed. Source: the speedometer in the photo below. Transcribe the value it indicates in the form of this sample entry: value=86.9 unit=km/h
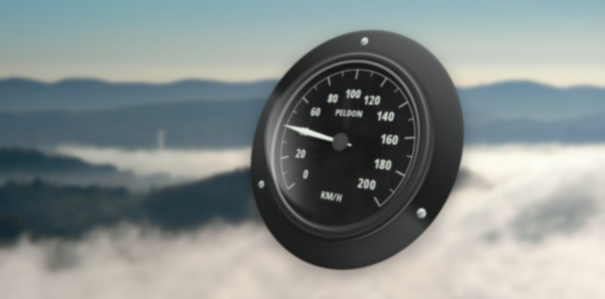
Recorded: value=40 unit=km/h
